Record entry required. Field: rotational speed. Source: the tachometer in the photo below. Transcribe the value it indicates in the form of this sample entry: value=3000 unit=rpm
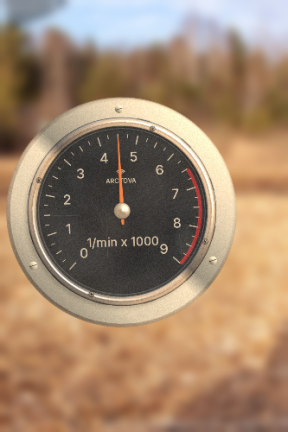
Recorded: value=4500 unit=rpm
